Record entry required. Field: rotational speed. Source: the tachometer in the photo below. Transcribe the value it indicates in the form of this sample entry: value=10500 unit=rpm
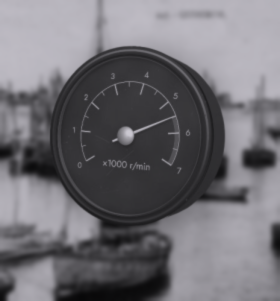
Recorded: value=5500 unit=rpm
